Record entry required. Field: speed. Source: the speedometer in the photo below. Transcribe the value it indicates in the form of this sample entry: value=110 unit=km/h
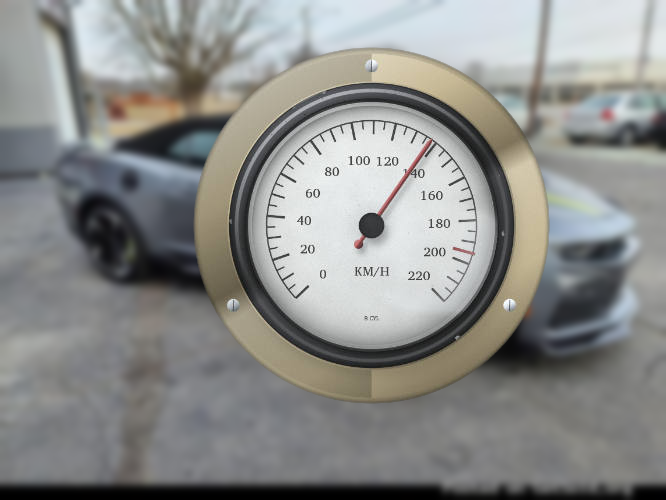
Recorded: value=137.5 unit=km/h
